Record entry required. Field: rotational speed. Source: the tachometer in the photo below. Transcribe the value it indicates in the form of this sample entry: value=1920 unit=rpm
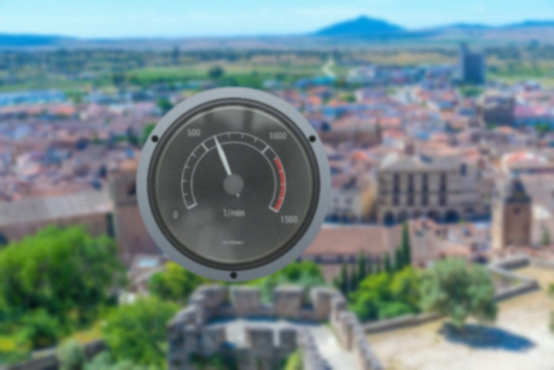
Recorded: value=600 unit=rpm
